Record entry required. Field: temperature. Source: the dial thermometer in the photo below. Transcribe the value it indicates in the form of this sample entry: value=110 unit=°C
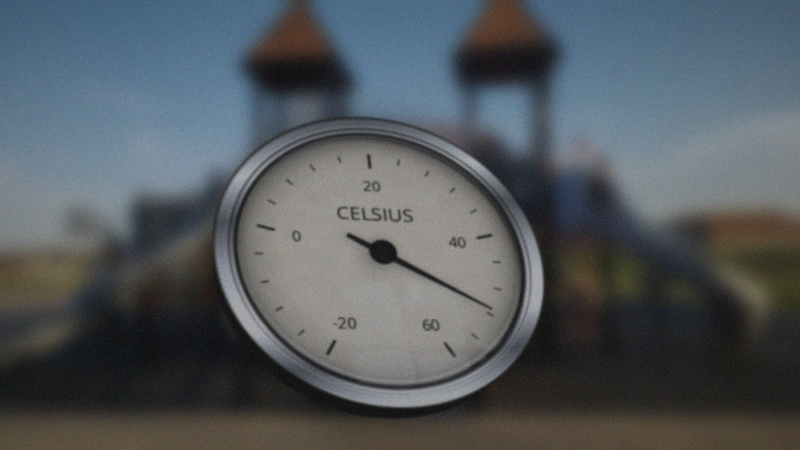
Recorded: value=52 unit=°C
